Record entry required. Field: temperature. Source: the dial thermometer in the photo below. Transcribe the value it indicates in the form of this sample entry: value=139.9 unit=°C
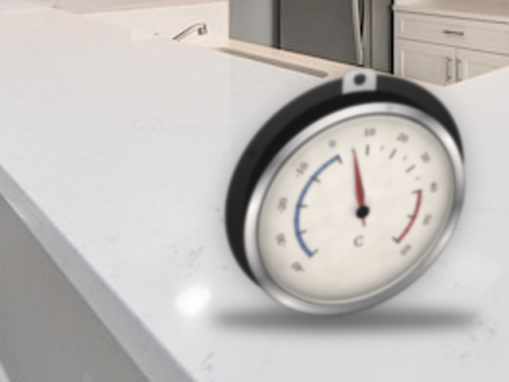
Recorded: value=5 unit=°C
